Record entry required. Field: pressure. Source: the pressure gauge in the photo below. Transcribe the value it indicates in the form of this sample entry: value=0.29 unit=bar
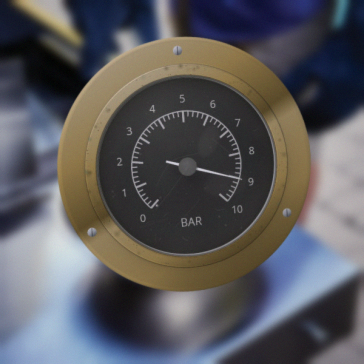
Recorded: value=9 unit=bar
